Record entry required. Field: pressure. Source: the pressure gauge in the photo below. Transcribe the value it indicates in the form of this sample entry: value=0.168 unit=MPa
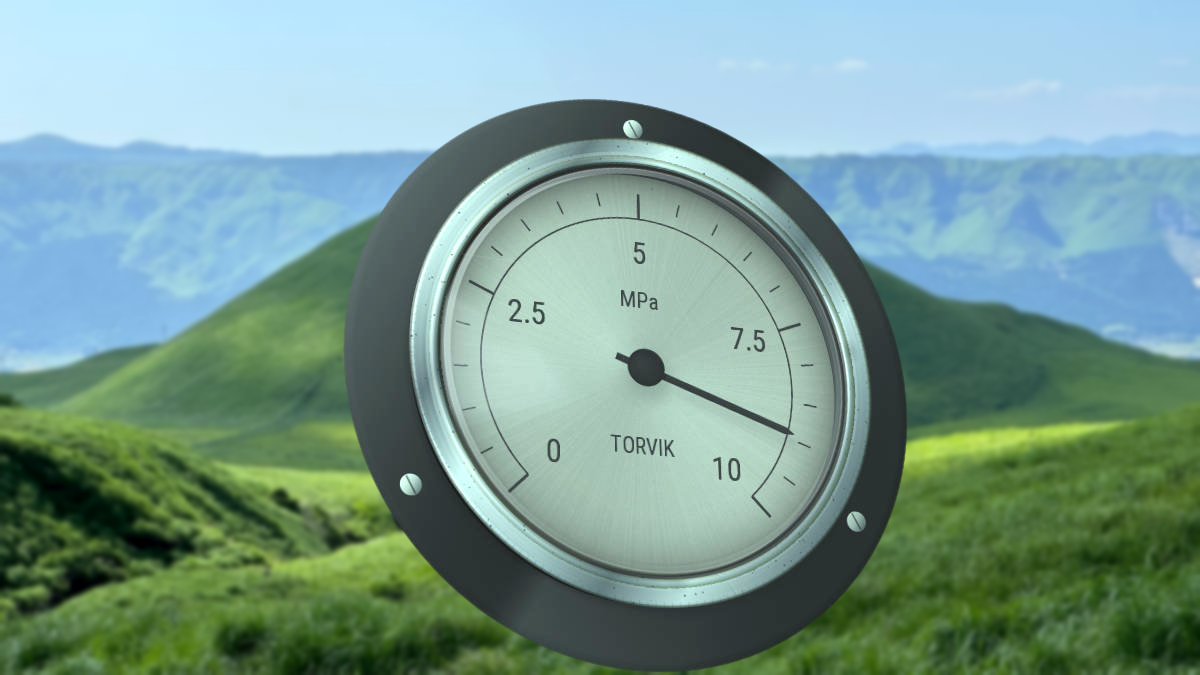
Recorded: value=9 unit=MPa
